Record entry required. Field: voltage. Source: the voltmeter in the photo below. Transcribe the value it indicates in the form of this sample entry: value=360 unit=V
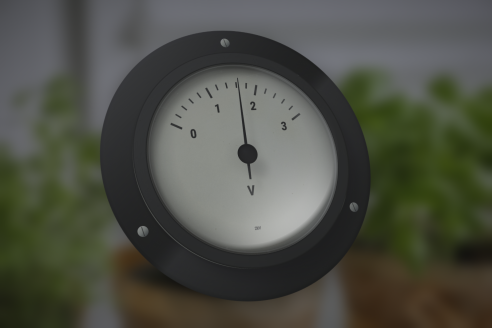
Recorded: value=1.6 unit=V
